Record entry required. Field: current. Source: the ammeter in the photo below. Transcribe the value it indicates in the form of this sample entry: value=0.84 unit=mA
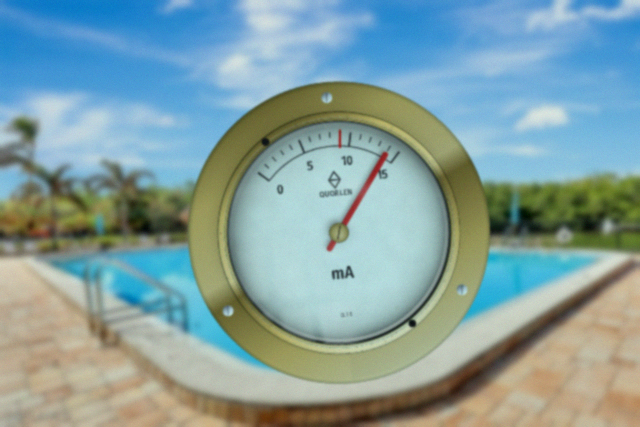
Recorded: value=14 unit=mA
